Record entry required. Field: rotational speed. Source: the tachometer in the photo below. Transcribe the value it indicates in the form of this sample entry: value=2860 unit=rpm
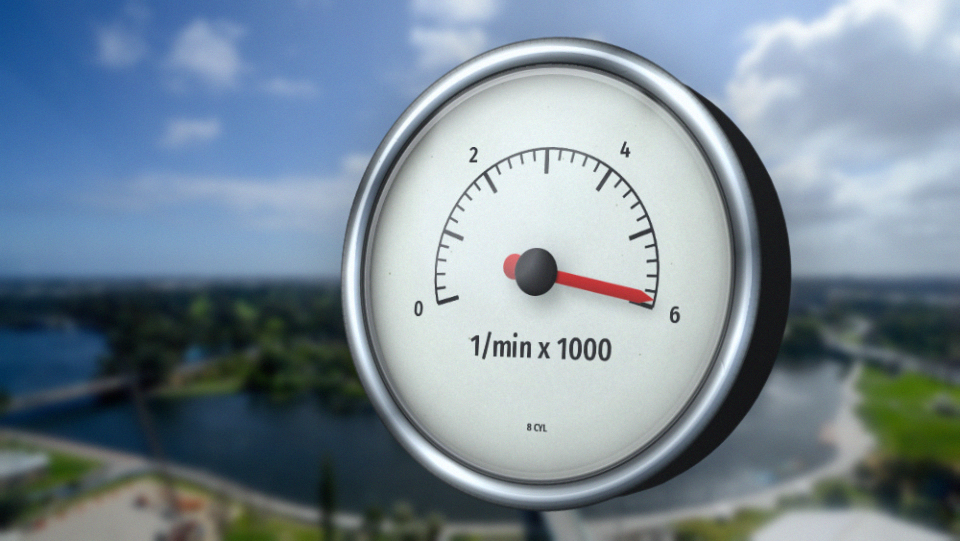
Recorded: value=5900 unit=rpm
